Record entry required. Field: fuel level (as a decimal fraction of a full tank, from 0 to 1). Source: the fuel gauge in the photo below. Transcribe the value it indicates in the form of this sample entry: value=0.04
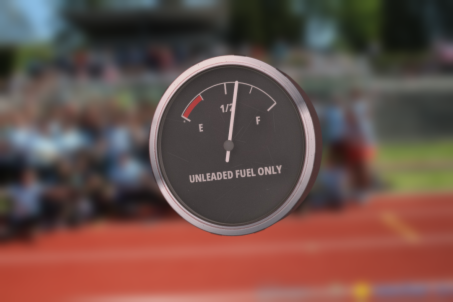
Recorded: value=0.625
